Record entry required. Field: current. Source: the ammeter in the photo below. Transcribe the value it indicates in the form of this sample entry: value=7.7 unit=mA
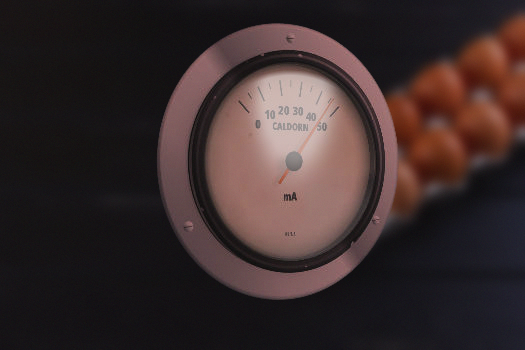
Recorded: value=45 unit=mA
